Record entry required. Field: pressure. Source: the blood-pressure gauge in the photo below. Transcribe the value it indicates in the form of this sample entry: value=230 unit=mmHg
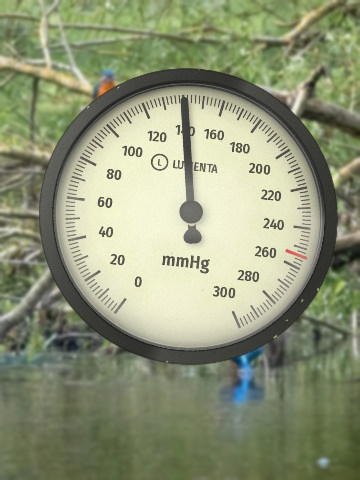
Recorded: value=140 unit=mmHg
